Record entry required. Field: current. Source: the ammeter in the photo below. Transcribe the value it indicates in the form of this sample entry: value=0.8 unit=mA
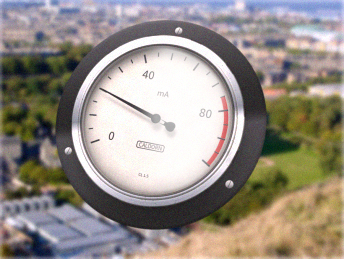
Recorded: value=20 unit=mA
